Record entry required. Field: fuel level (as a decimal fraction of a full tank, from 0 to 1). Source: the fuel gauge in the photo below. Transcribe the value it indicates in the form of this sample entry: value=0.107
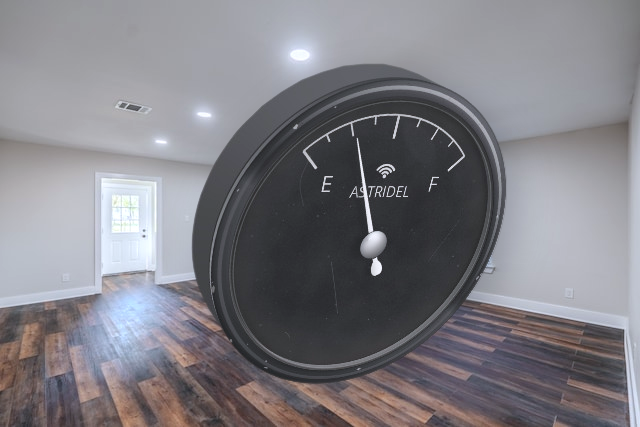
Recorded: value=0.25
